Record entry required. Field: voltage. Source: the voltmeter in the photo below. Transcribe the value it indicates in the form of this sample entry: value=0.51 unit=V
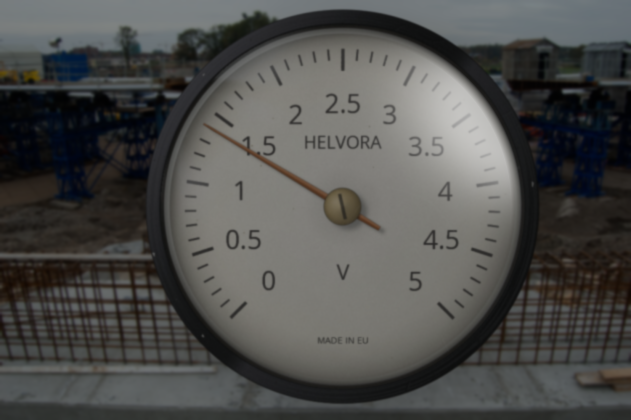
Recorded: value=1.4 unit=V
